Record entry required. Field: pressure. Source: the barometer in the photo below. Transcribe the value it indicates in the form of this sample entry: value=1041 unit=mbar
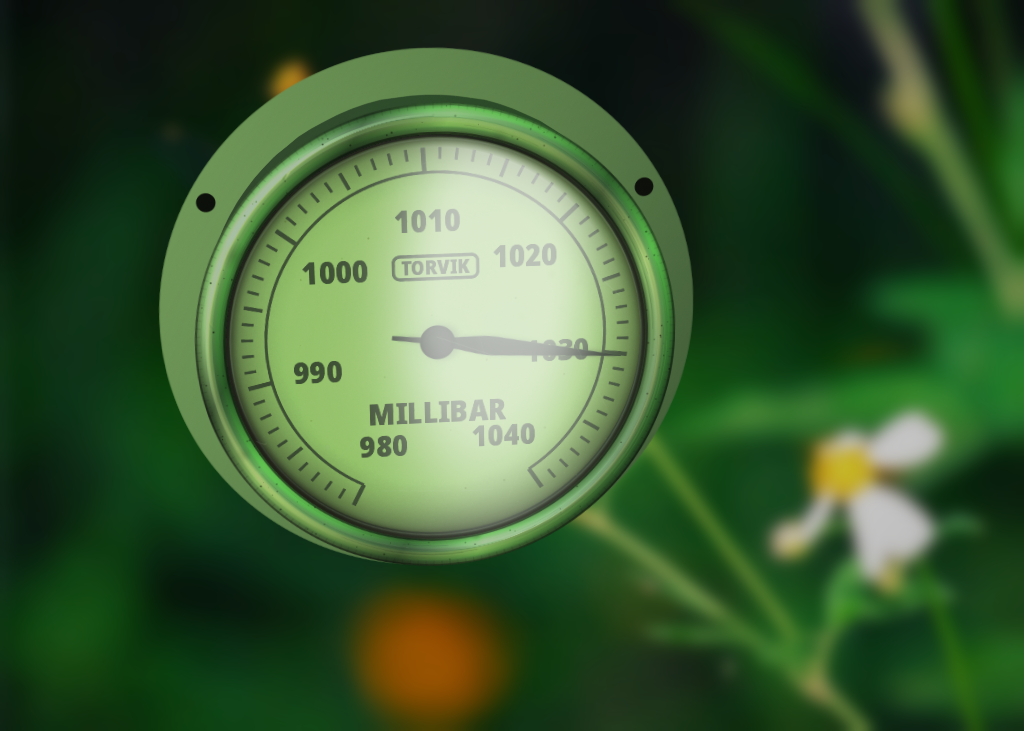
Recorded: value=1030 unit=mbar
